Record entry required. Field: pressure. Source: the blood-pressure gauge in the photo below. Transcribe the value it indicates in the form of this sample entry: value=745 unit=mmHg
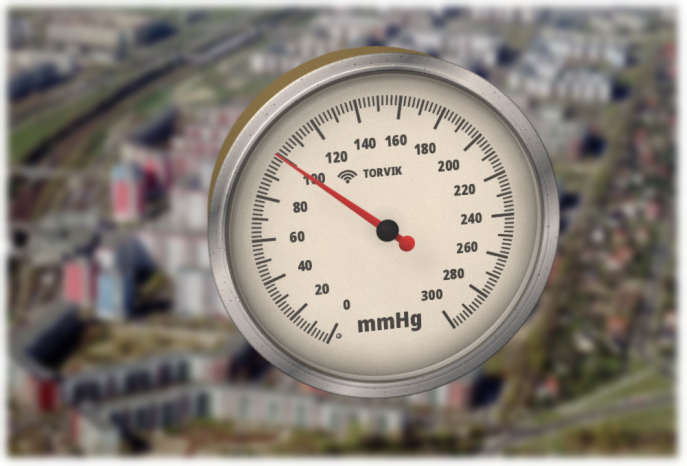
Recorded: value=100 unit=mmHg
